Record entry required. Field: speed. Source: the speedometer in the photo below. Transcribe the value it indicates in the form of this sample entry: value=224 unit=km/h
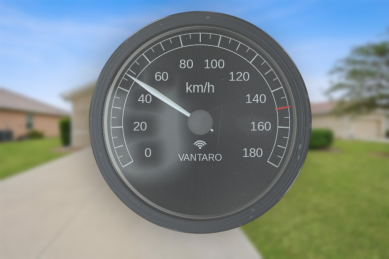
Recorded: value=47.5 unit=km/h
